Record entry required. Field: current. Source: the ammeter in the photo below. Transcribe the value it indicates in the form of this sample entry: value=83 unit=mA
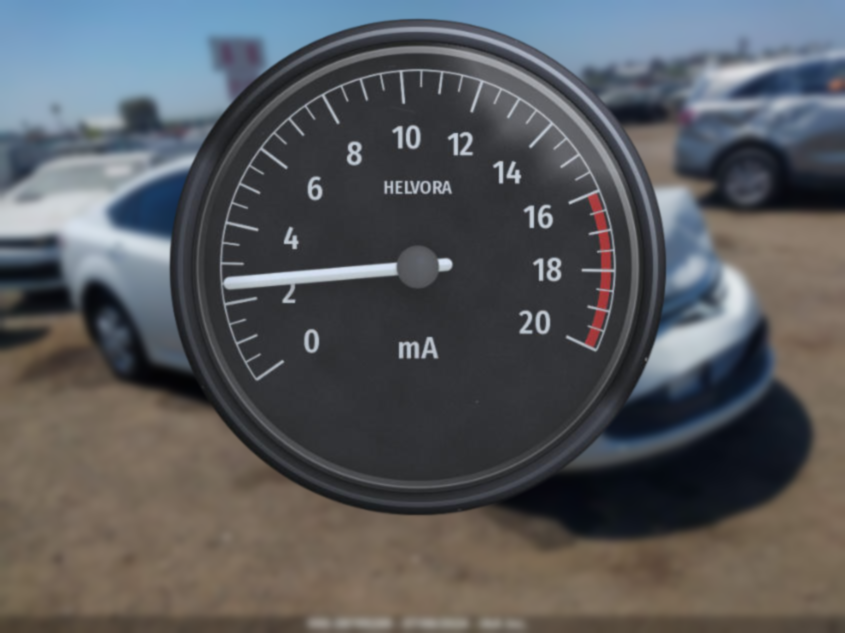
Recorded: value=2.5 unit=mA
